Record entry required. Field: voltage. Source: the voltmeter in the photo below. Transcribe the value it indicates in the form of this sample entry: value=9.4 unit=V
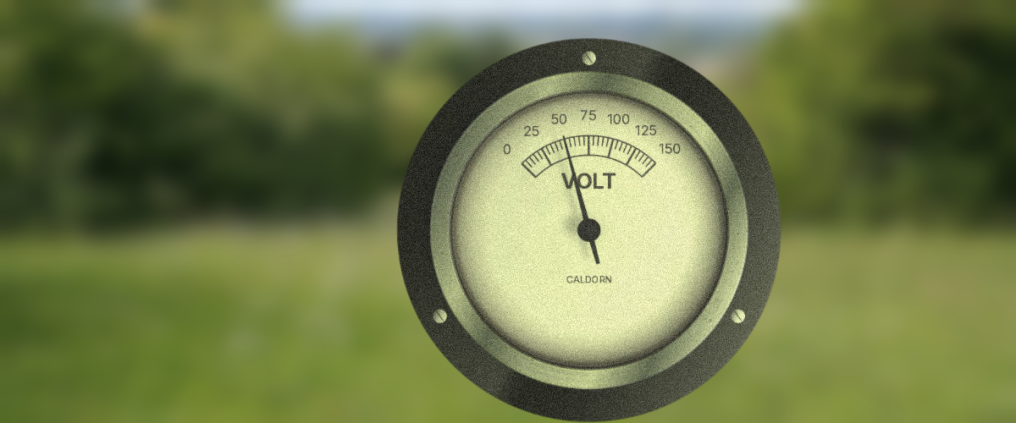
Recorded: value=50 unit=V
